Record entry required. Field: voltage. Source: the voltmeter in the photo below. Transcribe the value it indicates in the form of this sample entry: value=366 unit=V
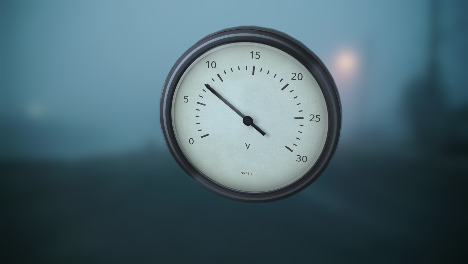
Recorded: value=8 unit=V
